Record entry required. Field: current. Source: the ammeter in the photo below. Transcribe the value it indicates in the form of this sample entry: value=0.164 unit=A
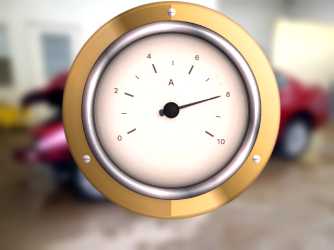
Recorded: value=8 unit=A
